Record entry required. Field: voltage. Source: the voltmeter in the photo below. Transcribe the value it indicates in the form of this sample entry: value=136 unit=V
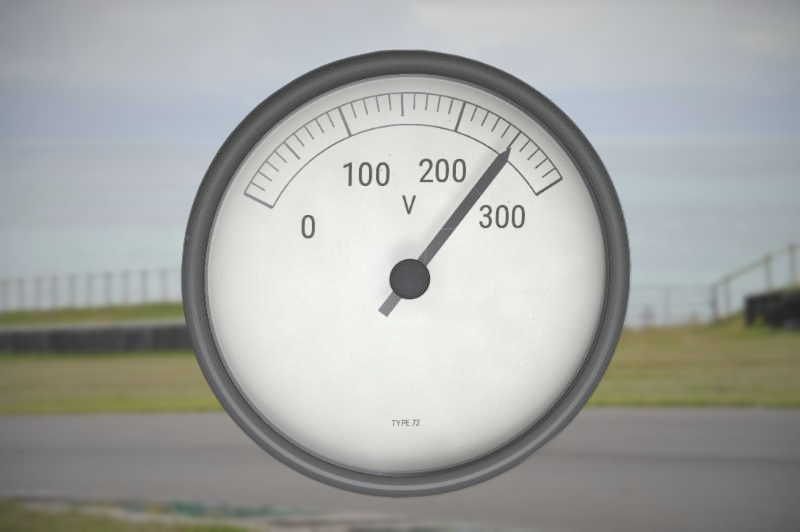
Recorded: value=250 unit=V
